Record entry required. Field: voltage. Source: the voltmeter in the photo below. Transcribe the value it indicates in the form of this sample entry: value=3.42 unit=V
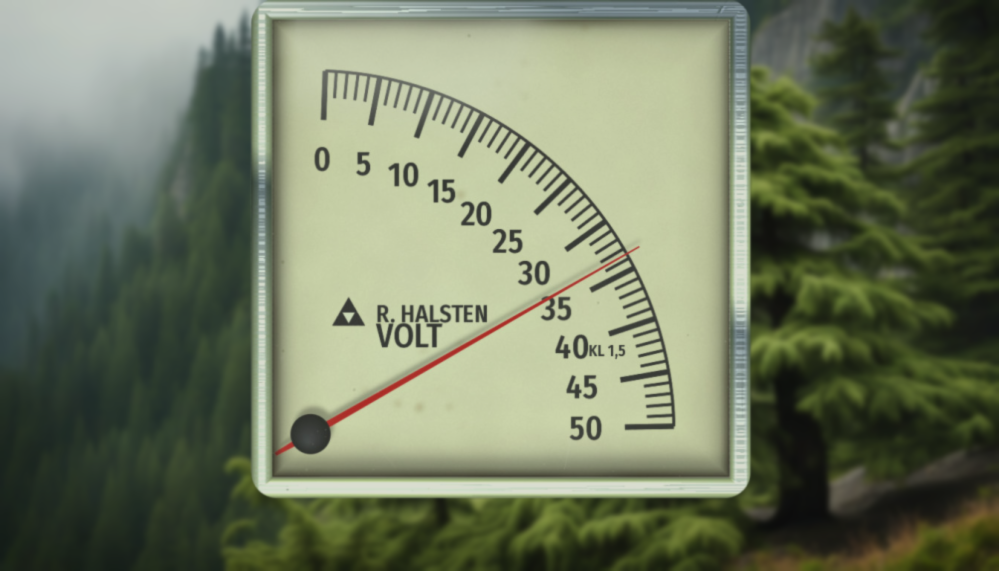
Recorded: value=33.5 unit=V
